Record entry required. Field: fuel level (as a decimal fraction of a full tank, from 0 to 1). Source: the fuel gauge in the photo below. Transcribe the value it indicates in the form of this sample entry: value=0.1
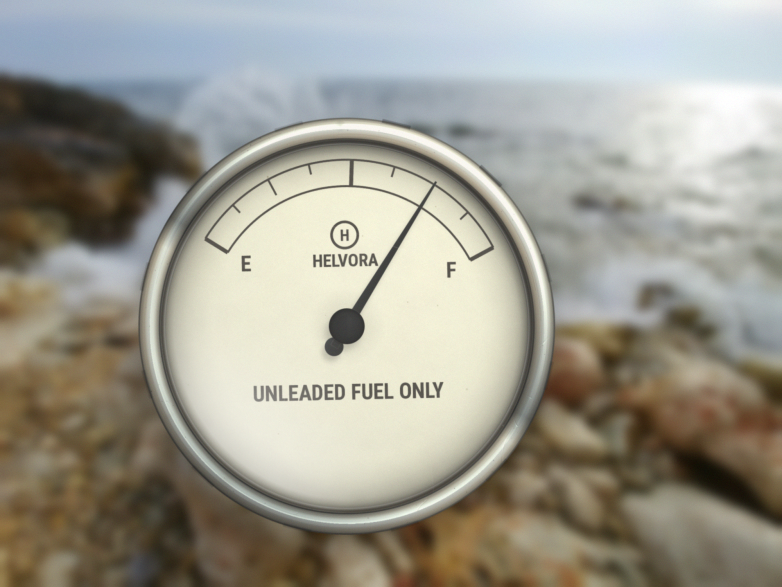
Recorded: value=0.75
